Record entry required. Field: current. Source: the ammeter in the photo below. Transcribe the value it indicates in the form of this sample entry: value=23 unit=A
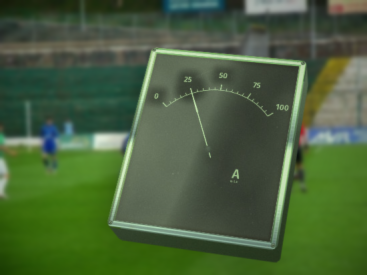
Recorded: value=25 unit=A
